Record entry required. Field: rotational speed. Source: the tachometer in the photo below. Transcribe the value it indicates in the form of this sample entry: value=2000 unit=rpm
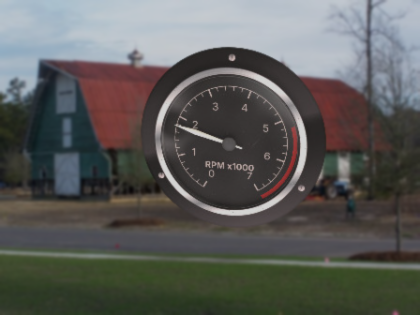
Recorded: value=1800 unit=rpm
